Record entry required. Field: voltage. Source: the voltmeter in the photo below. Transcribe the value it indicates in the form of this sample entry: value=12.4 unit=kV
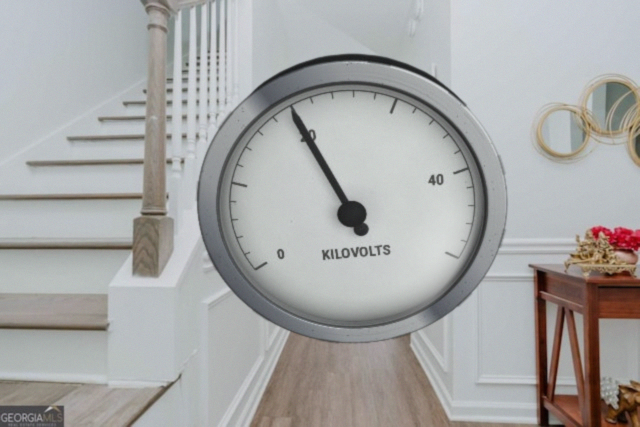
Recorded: value=20 unit=kV
